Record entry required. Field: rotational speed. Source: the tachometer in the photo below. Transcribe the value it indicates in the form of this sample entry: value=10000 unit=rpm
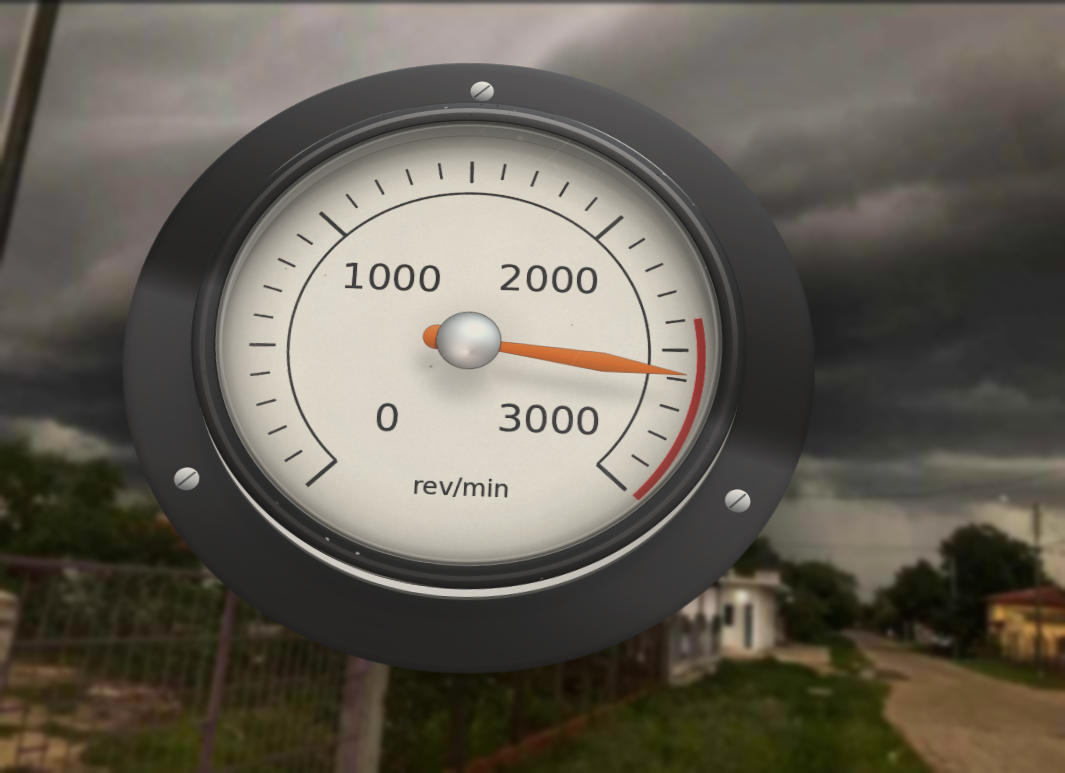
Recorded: value=2600 unit=rpm
